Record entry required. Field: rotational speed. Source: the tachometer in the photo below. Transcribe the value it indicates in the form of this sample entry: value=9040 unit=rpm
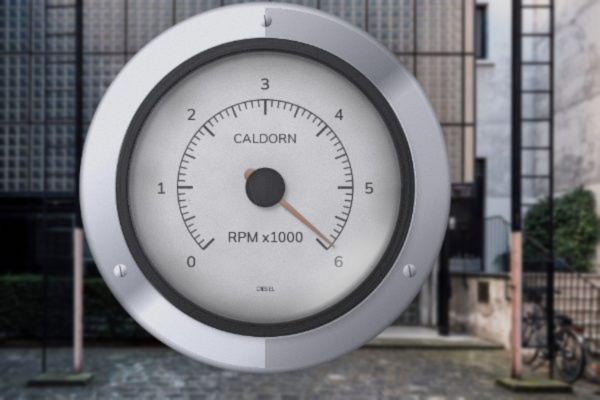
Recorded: value=5900 unit=rpm
